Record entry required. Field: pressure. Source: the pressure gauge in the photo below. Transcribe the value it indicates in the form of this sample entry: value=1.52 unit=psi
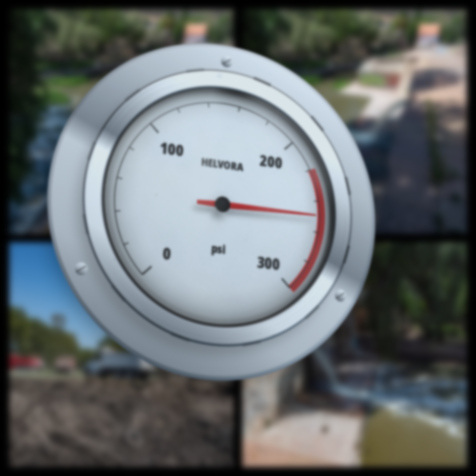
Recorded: value=250 unit=psi
